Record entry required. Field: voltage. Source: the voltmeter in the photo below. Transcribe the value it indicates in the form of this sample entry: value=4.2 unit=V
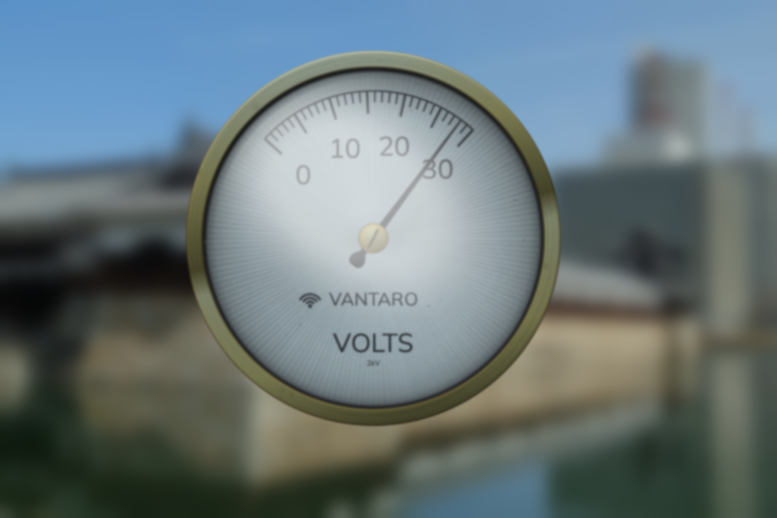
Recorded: value=28 unit=V
